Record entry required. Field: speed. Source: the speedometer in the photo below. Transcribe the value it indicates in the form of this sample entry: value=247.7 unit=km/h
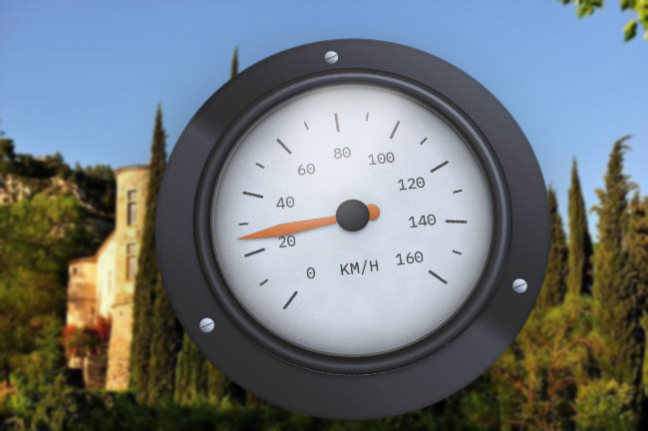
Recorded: value=25 unit=km/h
